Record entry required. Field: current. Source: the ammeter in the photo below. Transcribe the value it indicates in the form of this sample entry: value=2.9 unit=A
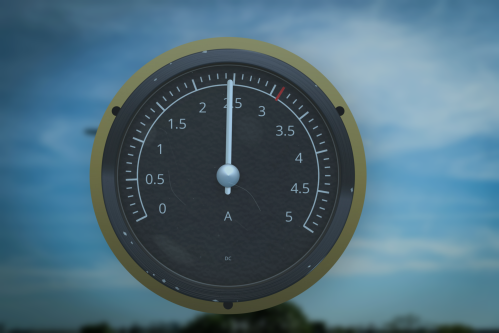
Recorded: value=2.45 unit=A
